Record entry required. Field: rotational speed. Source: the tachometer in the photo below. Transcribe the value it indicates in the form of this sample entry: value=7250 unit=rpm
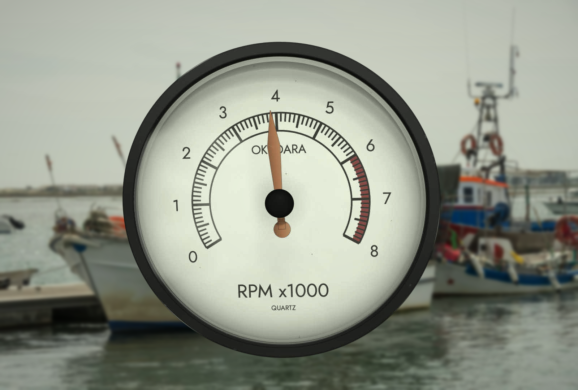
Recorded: value=3900 unit=rpm
